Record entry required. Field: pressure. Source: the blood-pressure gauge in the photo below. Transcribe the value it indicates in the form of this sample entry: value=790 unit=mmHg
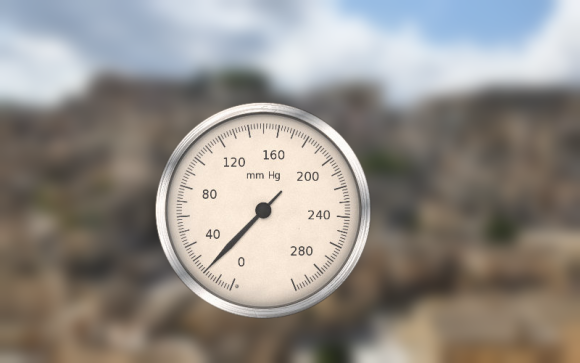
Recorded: value=20 unit=mmHg
